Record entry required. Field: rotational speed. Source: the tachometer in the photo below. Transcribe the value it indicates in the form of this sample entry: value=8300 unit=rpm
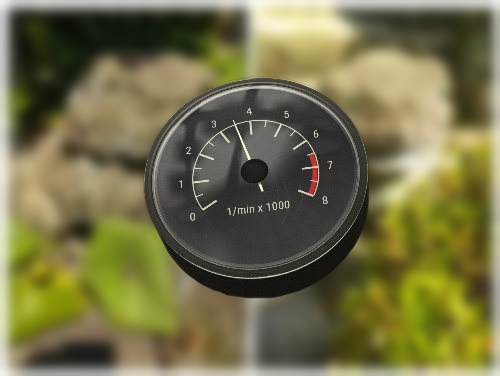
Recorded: value=3500 unit=rpm
